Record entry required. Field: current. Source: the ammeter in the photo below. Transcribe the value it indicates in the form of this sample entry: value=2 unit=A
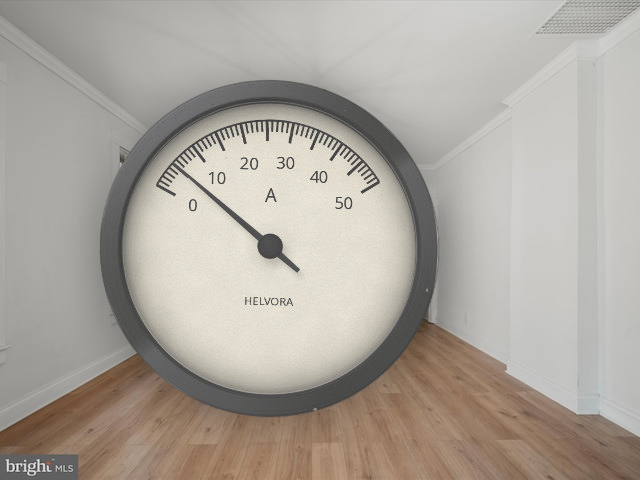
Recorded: value=5 unit=A
